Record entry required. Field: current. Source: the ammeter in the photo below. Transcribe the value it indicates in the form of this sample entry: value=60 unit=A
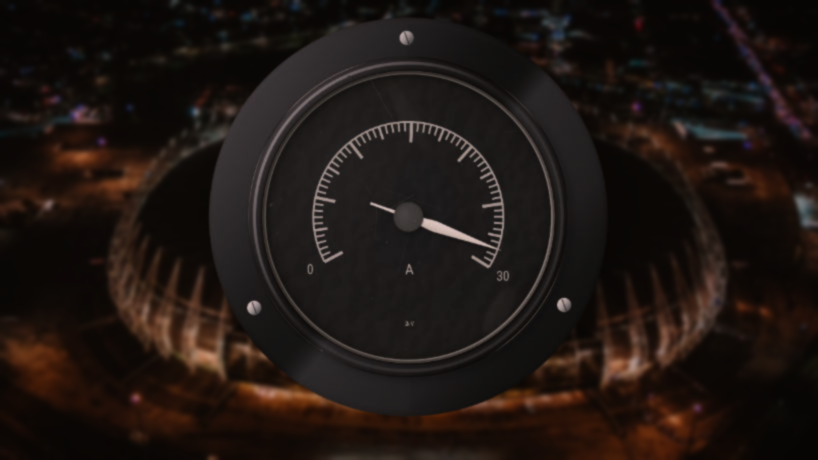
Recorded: value=28.5 unit=A
